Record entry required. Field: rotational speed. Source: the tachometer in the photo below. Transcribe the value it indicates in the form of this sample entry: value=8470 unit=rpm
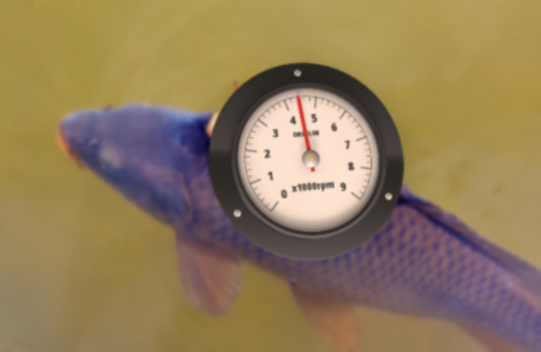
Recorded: value=4400 unit=rpm
